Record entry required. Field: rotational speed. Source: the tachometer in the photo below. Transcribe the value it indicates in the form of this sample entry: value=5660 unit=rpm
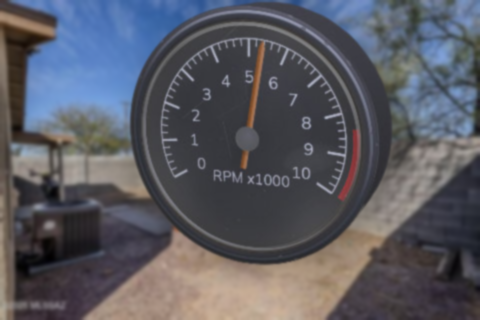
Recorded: value=5400 unit=rpm
